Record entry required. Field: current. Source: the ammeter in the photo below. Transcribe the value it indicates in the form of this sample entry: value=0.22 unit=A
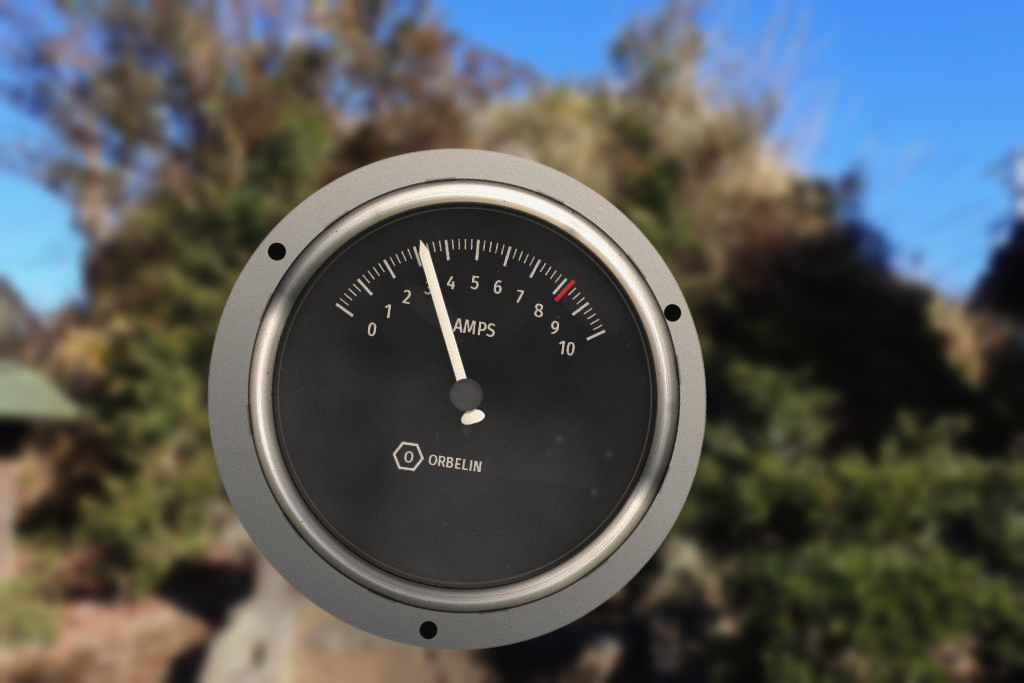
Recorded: value=3.2 unit=A
